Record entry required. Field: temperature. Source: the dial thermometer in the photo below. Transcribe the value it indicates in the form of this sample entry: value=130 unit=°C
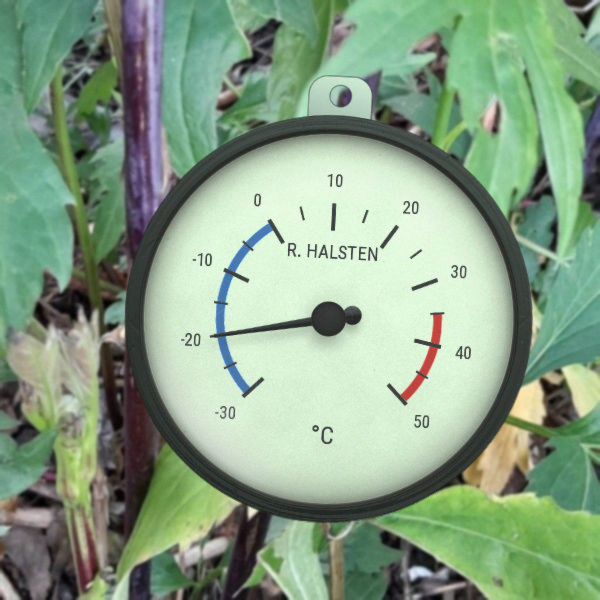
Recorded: value=-20 unit=°C
